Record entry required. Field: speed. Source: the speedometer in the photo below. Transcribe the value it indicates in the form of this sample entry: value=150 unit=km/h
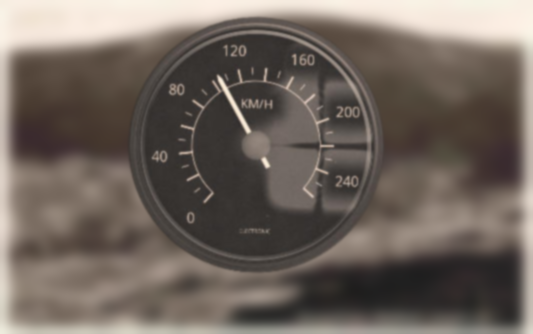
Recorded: value=105 unit=km/h
